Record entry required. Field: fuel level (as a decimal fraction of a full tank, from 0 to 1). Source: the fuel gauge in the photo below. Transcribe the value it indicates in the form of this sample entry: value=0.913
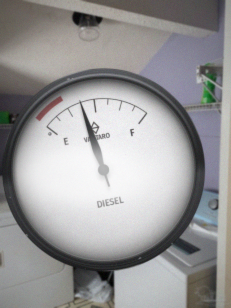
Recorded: value=0.375
